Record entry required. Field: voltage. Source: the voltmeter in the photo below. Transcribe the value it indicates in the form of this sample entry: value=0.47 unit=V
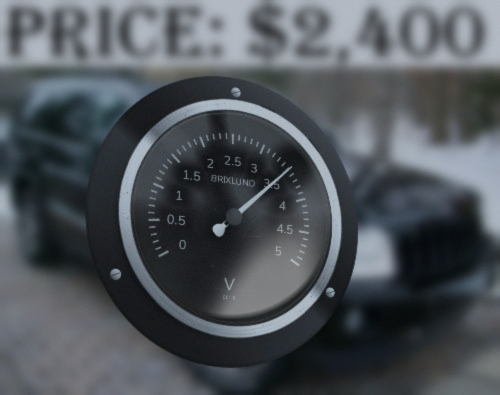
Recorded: value=3.5 unit=V
